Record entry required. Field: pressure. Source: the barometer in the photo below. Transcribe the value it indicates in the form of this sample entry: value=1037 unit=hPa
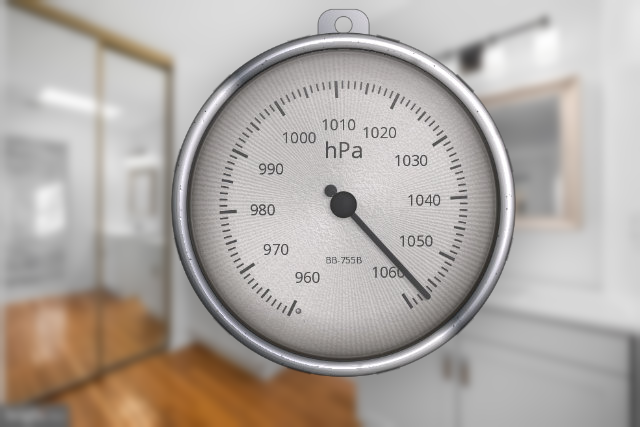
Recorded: value=1057 unit=hPa
